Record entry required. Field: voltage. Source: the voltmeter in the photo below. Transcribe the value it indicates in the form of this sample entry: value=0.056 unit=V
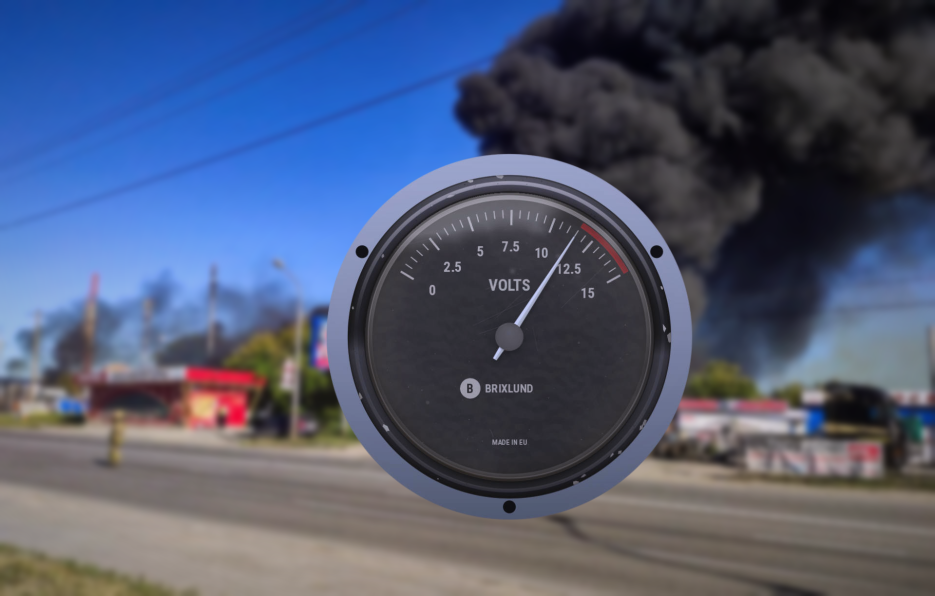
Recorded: value=11.5 unit=V
